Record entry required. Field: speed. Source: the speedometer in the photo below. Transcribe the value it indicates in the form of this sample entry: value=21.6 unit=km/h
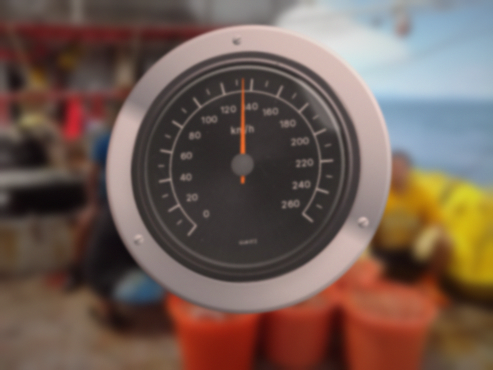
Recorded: value=135 unit=km/h
